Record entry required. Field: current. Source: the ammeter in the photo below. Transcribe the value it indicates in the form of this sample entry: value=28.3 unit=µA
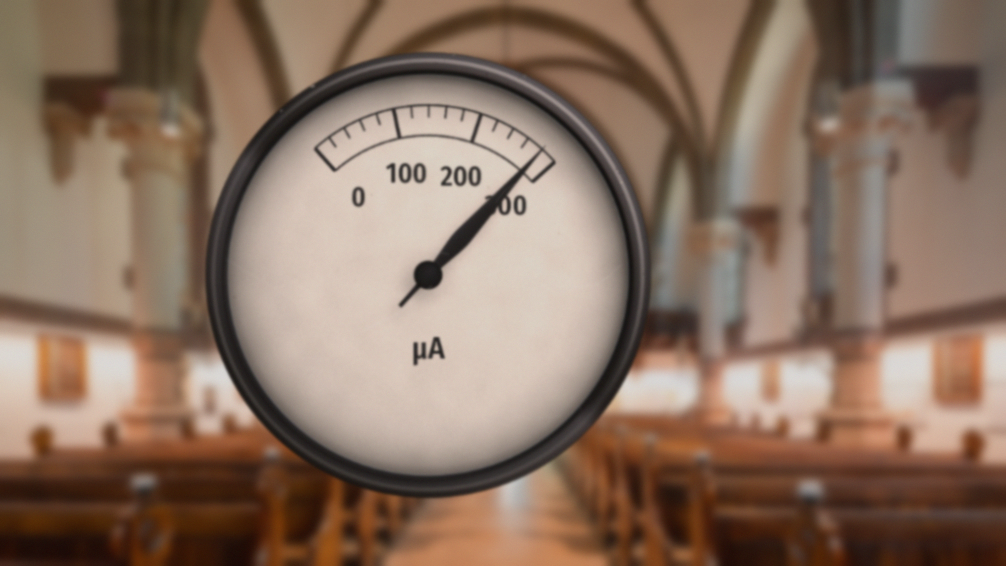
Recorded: value=280 unit=µA
